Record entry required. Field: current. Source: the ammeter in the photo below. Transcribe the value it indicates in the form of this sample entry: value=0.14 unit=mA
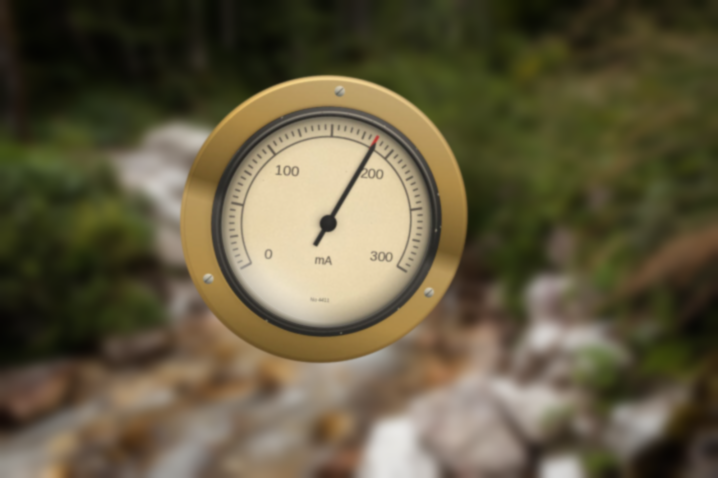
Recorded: value=185 unit=mA
